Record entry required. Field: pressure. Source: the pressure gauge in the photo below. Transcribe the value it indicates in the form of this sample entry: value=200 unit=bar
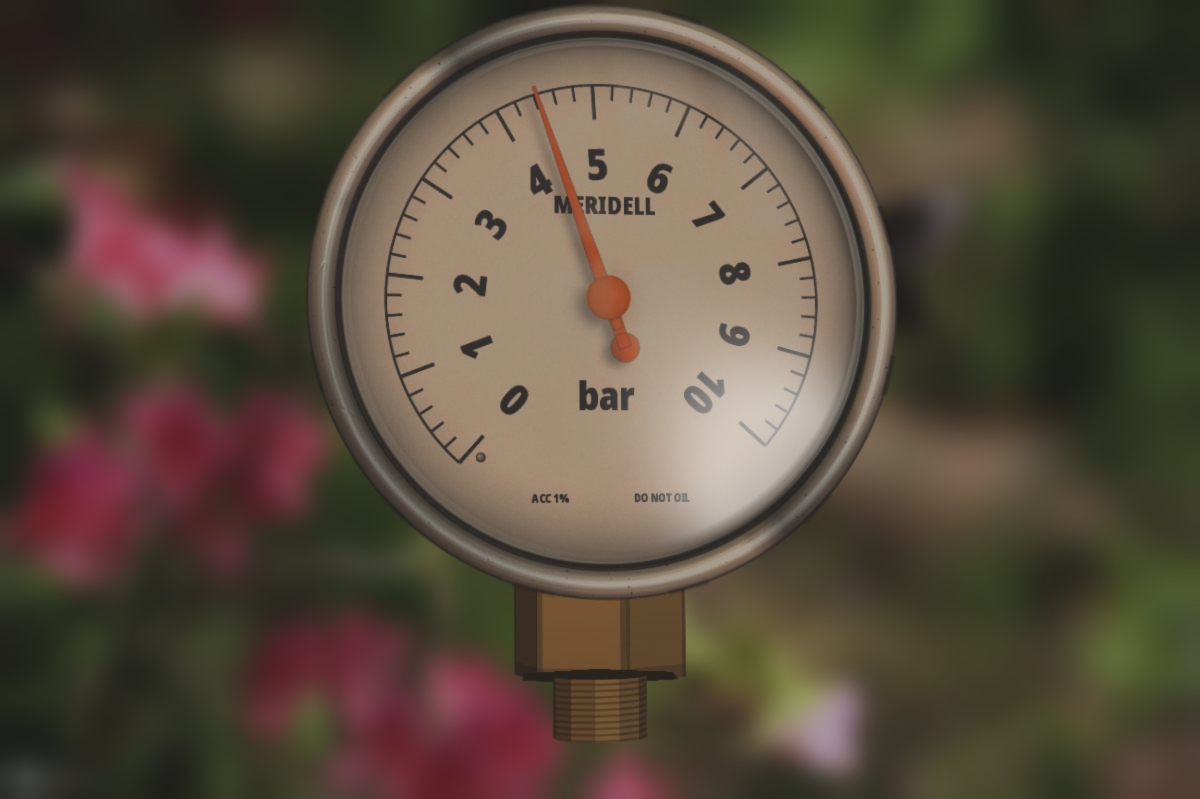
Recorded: value=4.4 unit=bar
